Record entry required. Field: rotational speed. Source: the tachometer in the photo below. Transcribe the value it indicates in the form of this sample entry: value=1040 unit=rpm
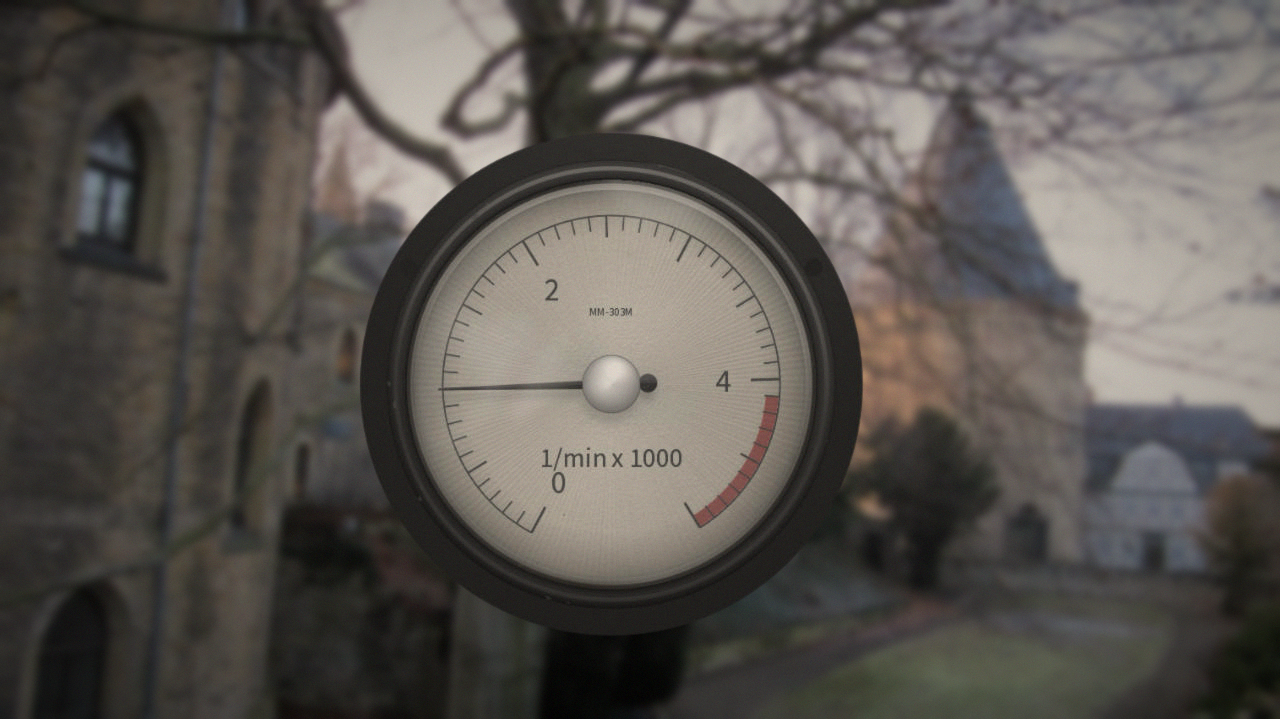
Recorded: value=1000 unit=rpm
